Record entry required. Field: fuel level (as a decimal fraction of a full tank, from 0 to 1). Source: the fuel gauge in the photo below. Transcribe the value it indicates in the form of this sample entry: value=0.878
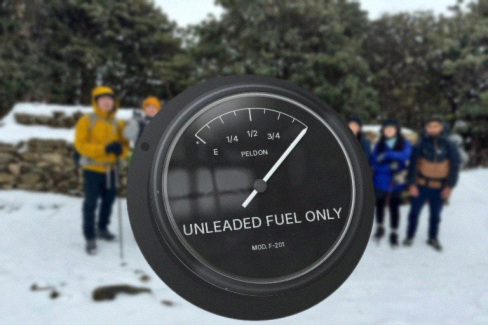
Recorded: value=1
